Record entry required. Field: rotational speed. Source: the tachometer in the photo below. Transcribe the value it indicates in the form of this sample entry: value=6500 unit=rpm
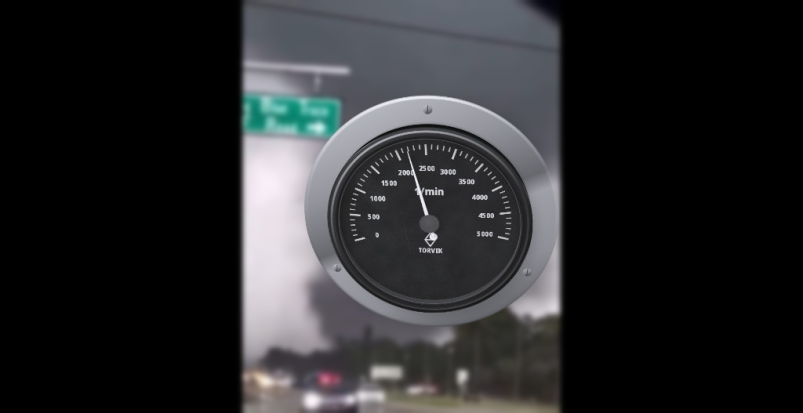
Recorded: value=2200 unit=rpm
